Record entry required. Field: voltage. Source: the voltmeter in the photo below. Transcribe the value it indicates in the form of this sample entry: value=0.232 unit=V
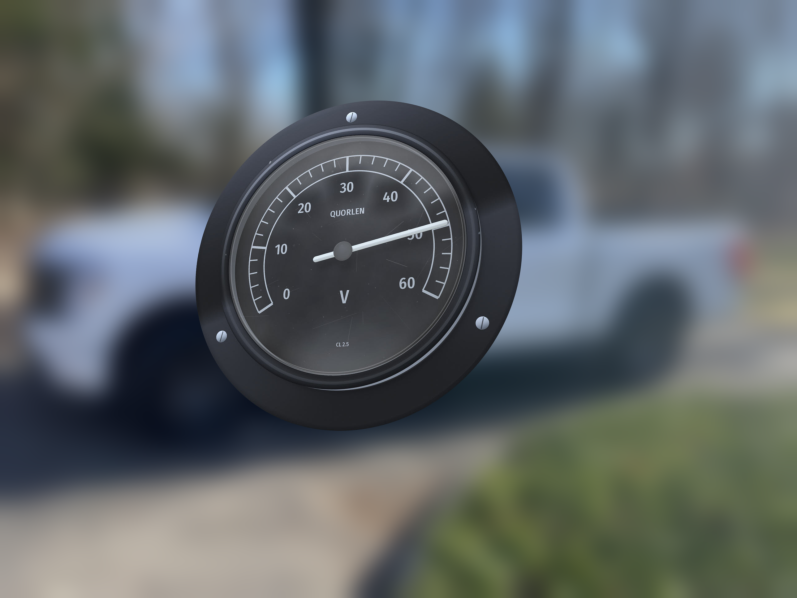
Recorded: value=50 unit=V
